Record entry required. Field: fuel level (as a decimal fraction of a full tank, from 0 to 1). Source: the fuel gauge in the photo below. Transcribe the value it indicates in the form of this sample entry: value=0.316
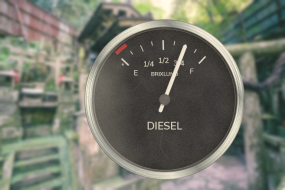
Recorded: value=0.75
